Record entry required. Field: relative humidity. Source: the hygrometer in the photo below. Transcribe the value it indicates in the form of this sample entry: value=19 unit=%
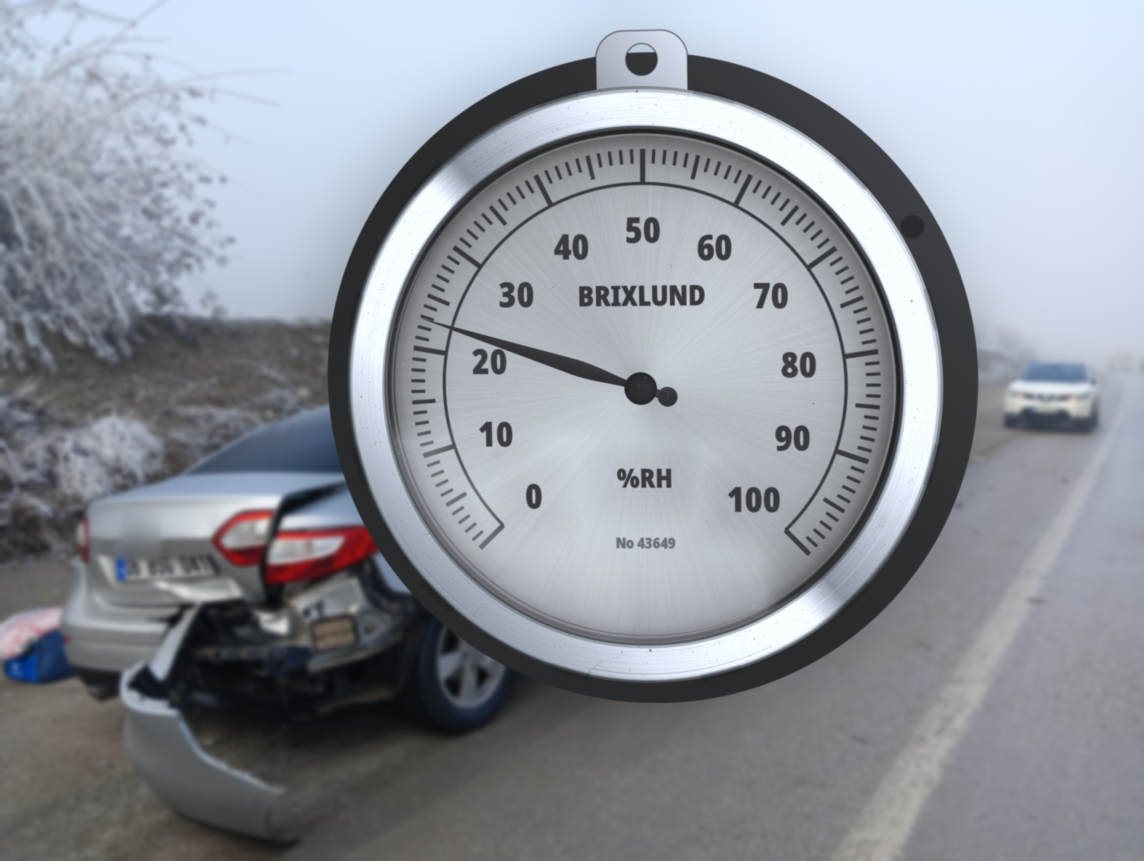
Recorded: value=23 unit=%
